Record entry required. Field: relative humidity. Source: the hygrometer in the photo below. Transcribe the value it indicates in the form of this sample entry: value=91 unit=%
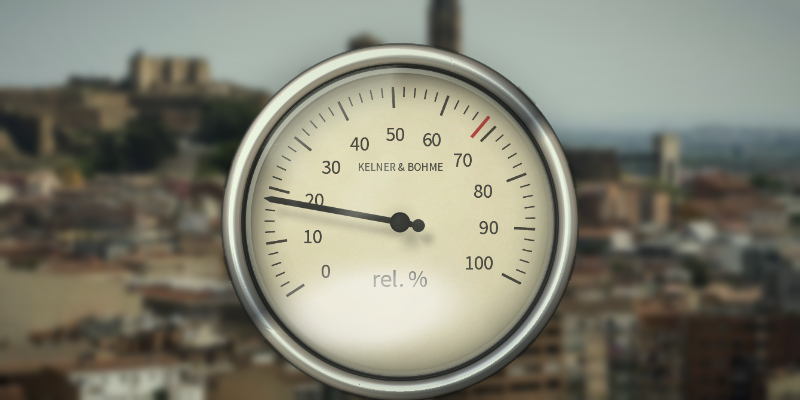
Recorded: value=18 unit=%
